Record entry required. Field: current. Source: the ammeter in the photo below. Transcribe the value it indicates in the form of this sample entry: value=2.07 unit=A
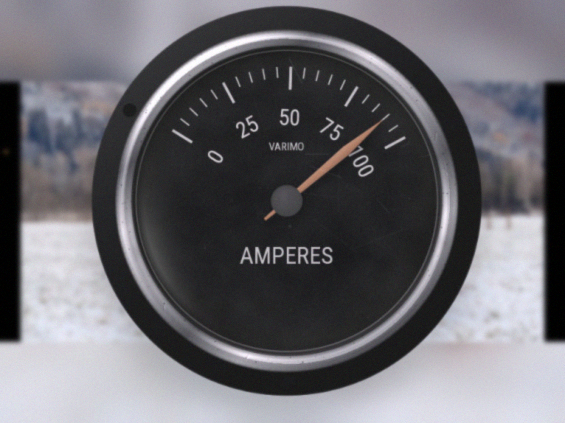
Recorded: value=90 unit=A
